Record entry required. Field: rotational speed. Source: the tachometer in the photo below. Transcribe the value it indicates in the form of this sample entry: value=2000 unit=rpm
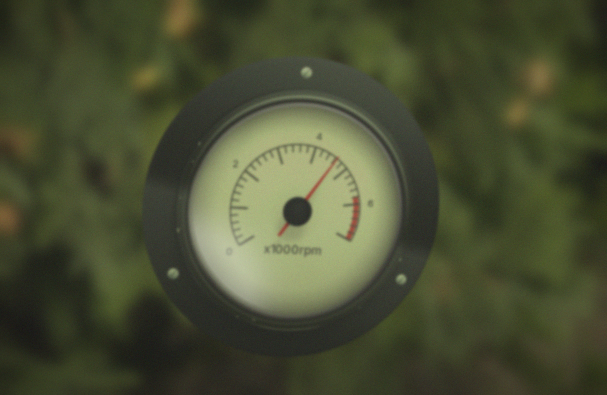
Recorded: value=4600 unit=rpm
